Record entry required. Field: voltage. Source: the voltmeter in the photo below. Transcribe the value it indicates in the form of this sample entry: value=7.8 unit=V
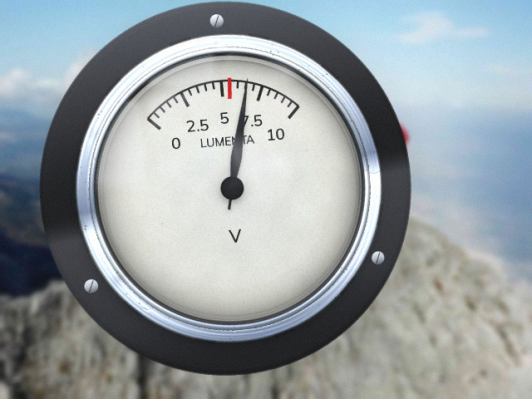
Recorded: value=6.5 unit=V
